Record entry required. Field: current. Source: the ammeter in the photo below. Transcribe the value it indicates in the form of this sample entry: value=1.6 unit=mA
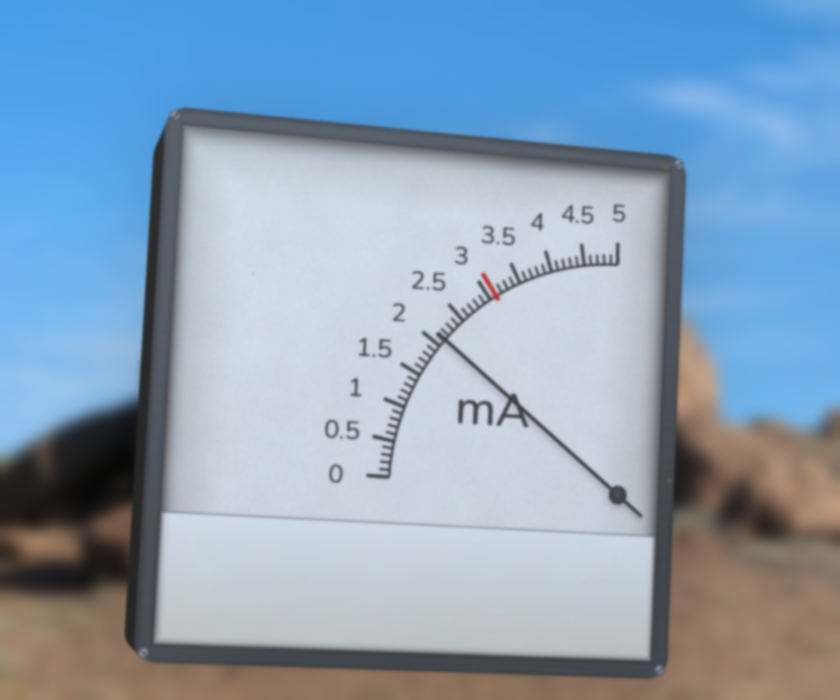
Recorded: value=2.1 unit=mA
